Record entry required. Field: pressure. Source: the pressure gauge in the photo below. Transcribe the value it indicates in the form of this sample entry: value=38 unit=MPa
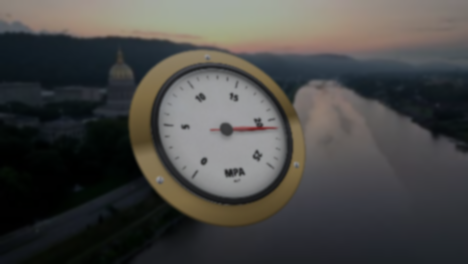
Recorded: value=21 unit=MPa
